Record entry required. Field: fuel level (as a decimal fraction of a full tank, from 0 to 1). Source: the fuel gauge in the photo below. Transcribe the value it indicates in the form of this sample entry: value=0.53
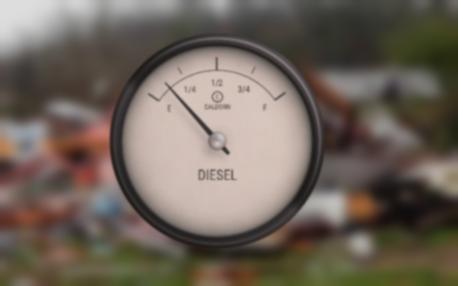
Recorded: value=0.125
